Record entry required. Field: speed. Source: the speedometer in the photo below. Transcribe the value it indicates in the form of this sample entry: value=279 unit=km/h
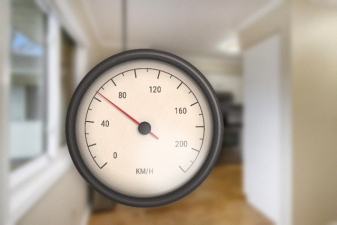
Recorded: value=65 unit=km/h
